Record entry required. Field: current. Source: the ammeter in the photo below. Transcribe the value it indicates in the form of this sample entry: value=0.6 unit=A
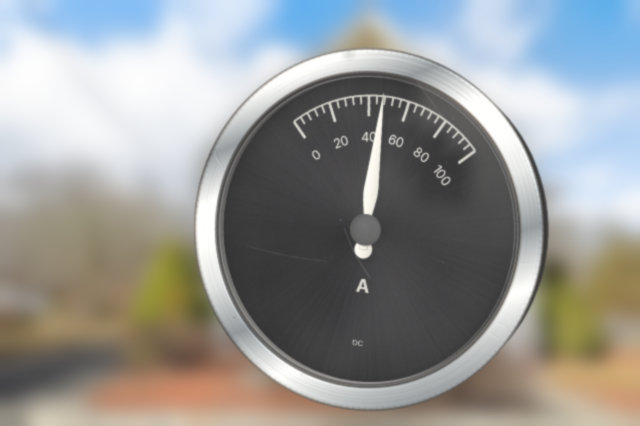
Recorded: value=48 unit=A
